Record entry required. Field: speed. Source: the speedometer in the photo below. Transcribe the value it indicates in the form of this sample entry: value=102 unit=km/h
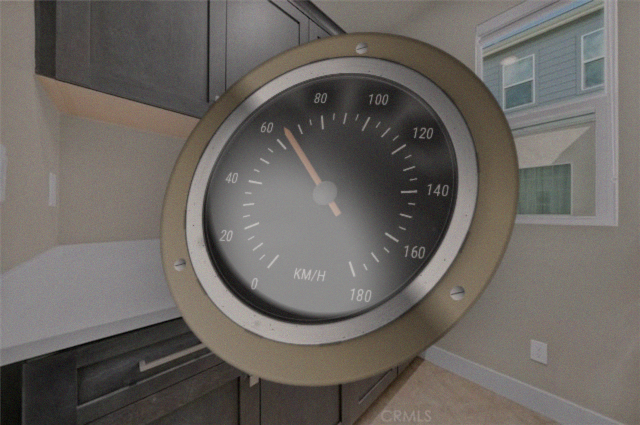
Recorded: value=65 unit=km/h
